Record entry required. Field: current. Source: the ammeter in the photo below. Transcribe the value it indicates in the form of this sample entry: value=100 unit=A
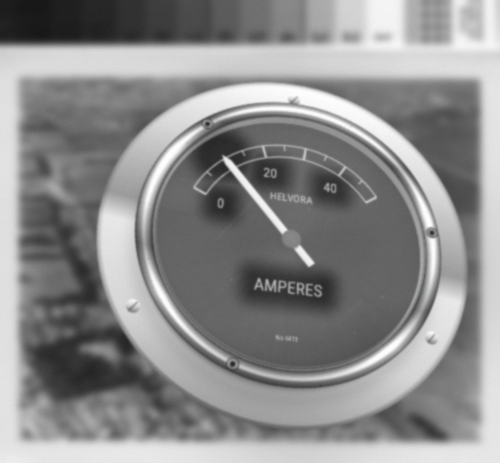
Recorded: value=10 unit=A
